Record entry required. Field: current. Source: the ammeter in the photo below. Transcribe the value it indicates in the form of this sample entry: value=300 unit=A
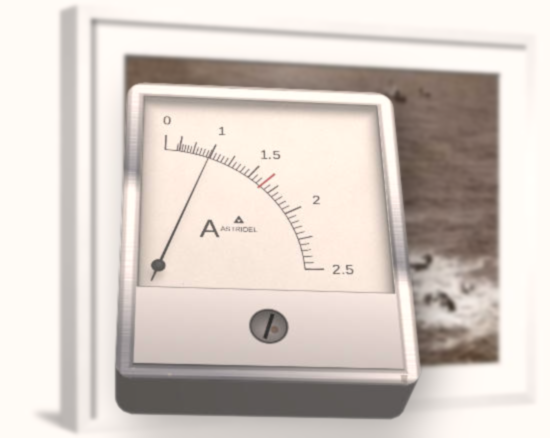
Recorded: value=1 unit=A
